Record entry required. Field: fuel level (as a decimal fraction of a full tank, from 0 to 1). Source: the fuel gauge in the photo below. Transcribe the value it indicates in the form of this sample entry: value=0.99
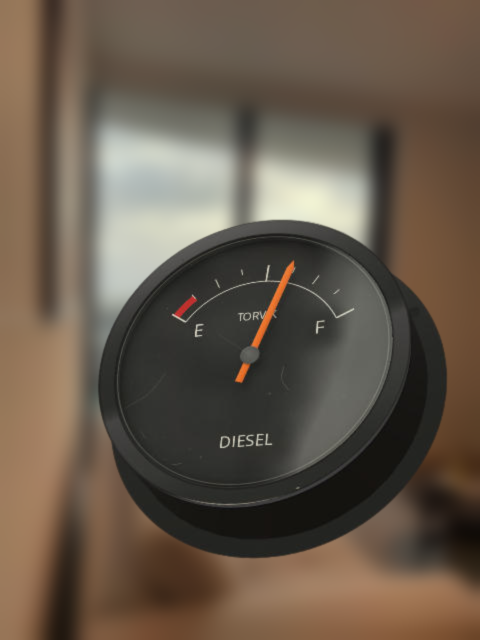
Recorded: value=0.625
